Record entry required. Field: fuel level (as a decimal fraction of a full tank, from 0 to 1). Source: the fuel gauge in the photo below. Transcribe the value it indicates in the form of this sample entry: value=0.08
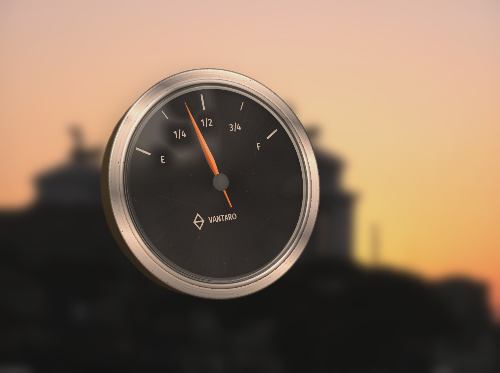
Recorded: value=0.375
